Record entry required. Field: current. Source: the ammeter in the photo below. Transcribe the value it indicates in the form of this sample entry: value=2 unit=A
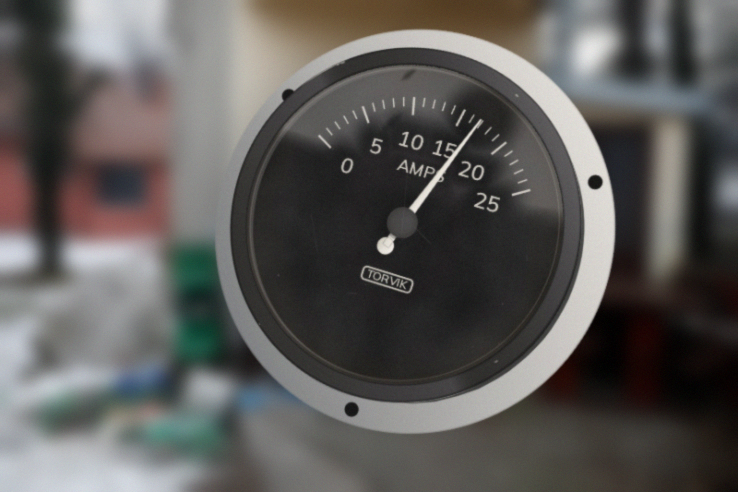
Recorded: value=17 unit=A
